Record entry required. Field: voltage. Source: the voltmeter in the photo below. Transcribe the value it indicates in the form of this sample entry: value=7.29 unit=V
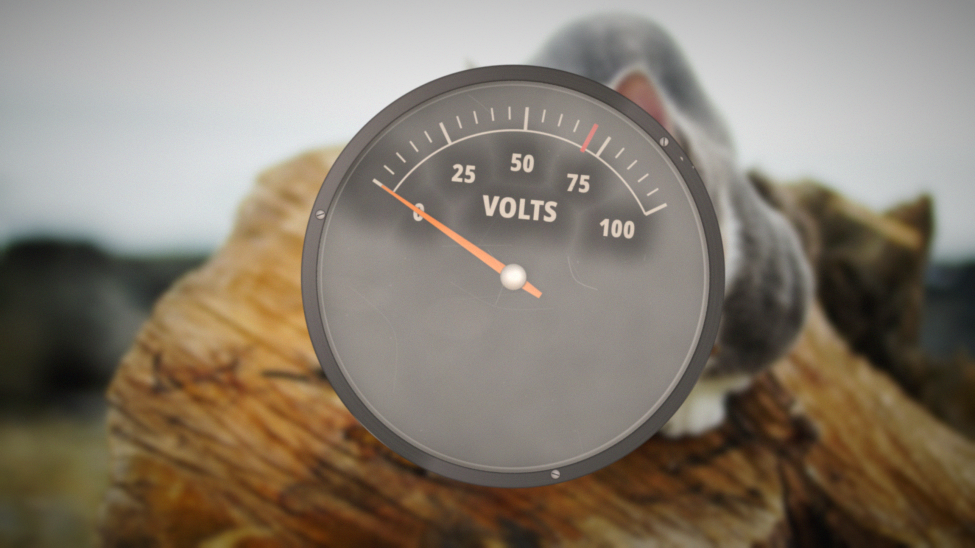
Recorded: value=0 unit=V
